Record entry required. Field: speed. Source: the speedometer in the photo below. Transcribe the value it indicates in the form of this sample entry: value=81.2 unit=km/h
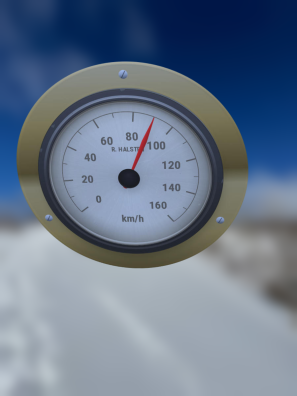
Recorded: value=90 unit=km/h
